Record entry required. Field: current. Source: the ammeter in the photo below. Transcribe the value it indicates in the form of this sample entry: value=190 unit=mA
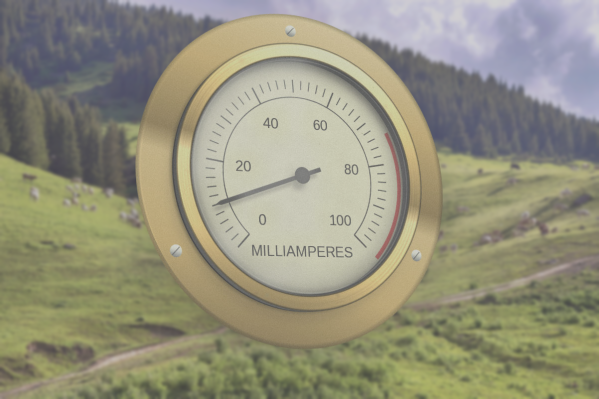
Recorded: value=10 unit=mA
